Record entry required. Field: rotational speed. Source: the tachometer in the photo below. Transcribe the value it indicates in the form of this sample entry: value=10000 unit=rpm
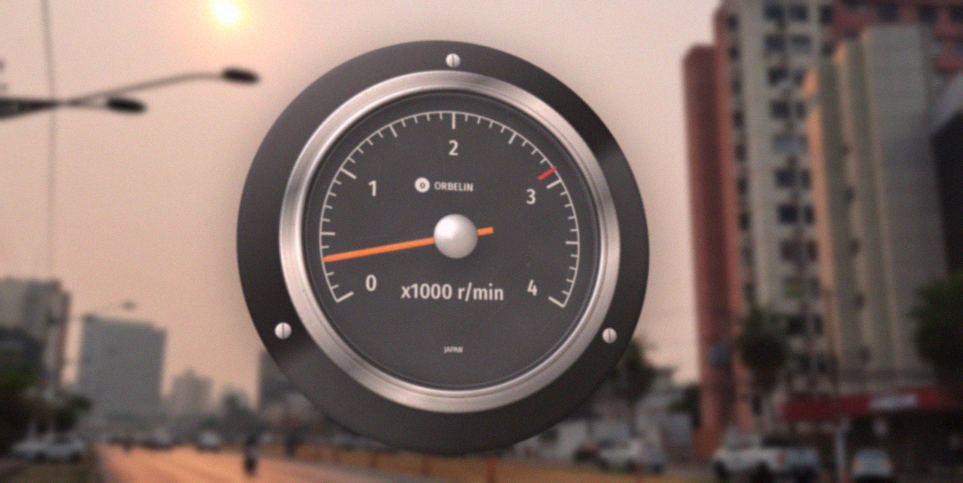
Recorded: value=300 unit=rpm
